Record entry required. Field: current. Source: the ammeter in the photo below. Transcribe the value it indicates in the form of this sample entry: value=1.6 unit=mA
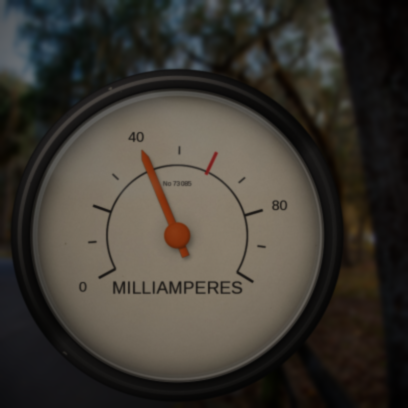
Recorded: value=40 unit=mA
